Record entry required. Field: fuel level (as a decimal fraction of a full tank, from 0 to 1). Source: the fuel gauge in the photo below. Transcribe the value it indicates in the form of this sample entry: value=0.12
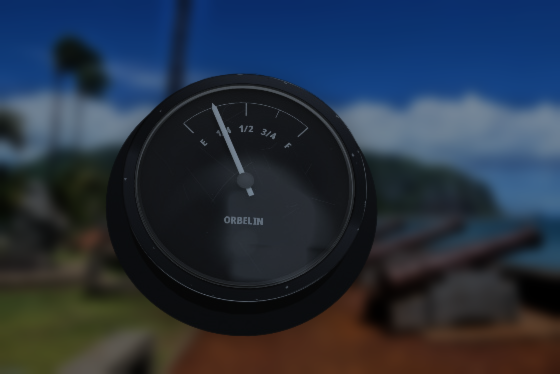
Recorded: value=0.25
